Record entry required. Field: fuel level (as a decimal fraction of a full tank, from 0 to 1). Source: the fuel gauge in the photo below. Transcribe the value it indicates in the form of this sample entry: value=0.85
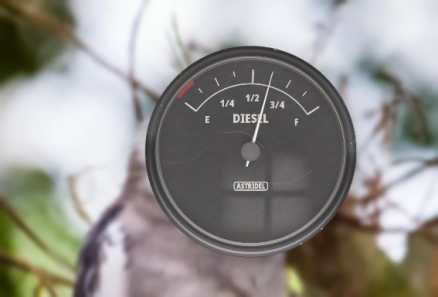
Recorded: value=0.625
